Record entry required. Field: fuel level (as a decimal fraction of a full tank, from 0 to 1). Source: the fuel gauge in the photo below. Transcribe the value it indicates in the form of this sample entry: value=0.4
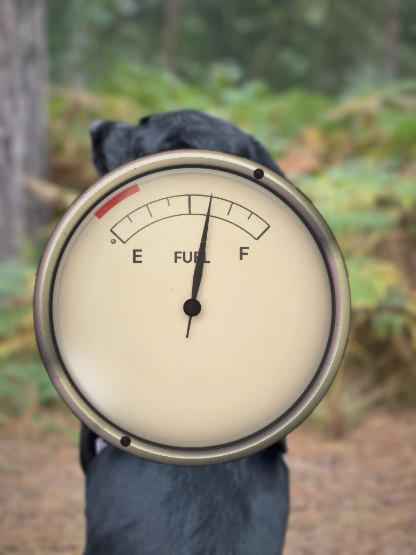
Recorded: value=0.625
